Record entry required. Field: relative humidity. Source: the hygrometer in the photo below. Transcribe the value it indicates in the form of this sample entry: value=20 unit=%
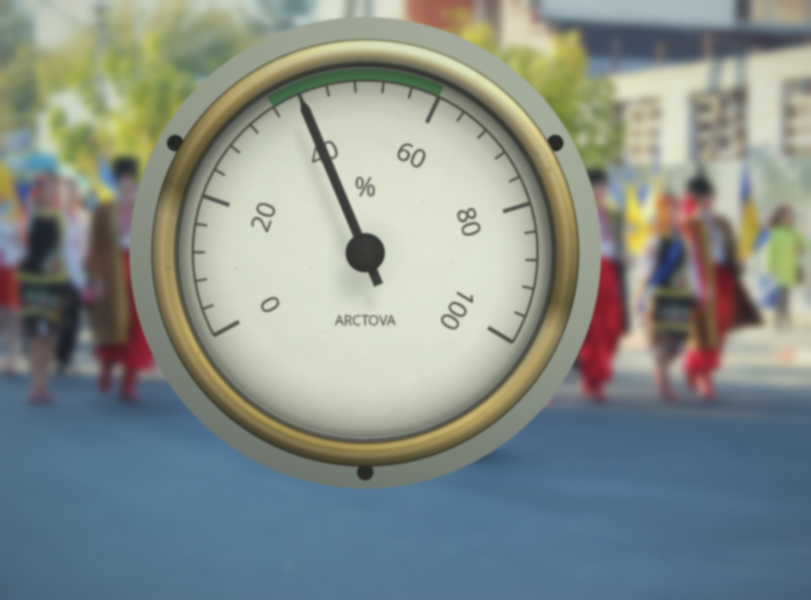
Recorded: value=40 unit=%
